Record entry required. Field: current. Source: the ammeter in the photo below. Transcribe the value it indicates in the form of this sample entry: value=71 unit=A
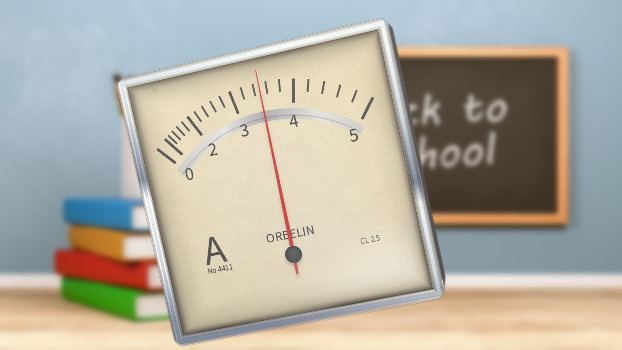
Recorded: value=3.5 unit=A
